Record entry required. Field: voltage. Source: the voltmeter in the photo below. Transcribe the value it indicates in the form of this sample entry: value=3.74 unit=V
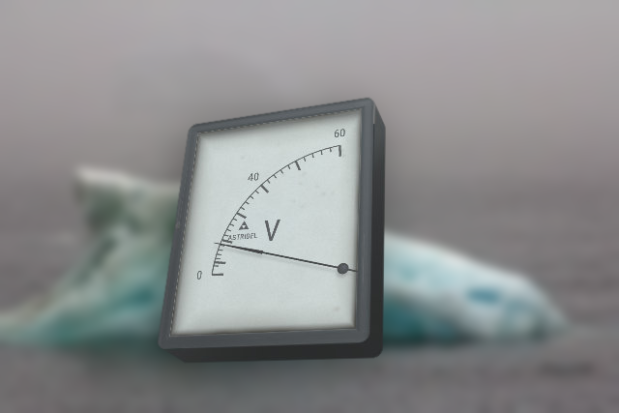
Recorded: value=18 unit=V
